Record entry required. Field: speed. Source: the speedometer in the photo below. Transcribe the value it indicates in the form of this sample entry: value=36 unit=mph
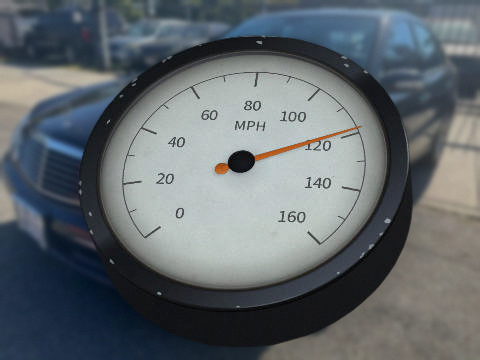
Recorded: value=120 unit=mph
